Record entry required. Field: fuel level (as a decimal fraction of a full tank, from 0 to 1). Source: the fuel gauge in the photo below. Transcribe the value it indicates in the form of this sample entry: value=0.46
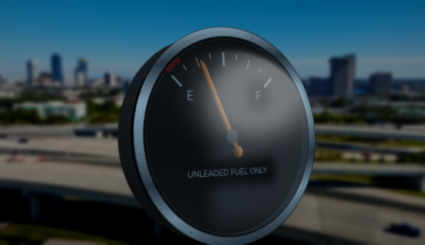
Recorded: value=0.25
